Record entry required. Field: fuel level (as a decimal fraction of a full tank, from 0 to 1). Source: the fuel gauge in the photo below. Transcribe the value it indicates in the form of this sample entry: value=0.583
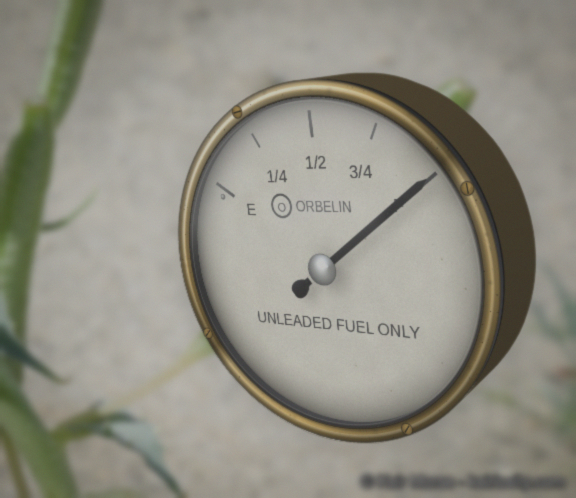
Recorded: value=1
